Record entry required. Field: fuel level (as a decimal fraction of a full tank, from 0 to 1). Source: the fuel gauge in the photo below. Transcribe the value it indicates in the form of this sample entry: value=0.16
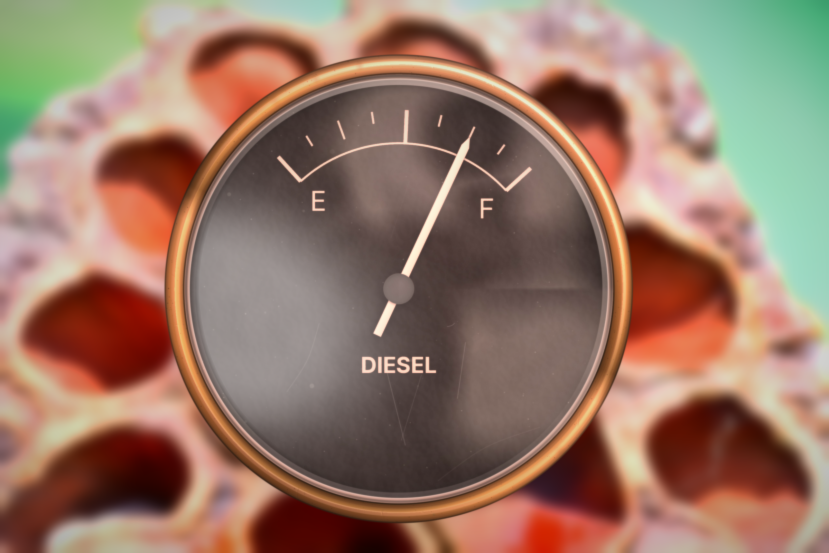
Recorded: value=0.75
